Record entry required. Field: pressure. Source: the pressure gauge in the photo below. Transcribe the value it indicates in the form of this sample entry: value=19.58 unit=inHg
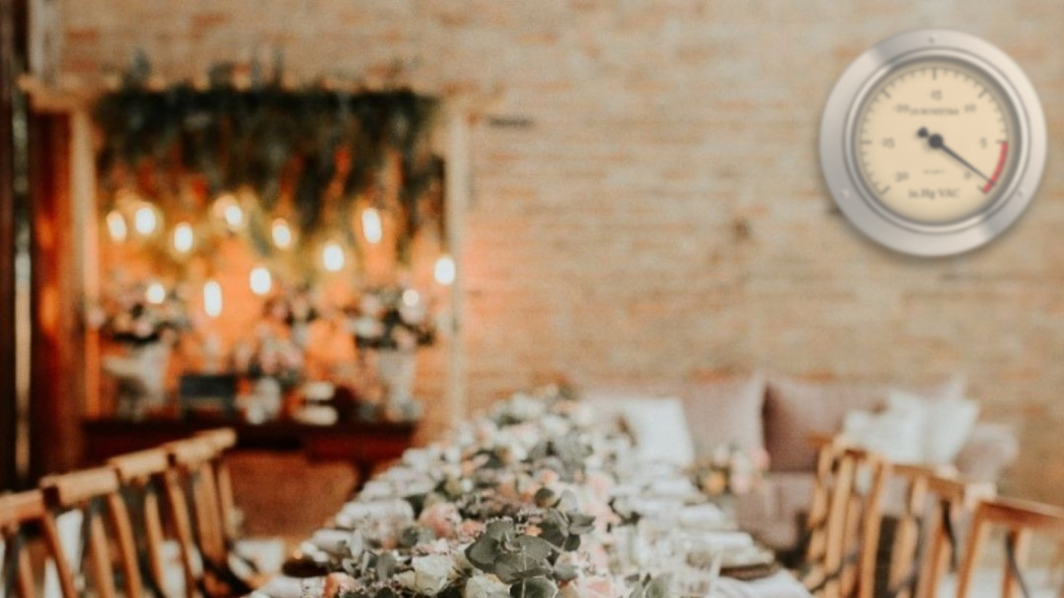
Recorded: value=-1 unit=inHg
